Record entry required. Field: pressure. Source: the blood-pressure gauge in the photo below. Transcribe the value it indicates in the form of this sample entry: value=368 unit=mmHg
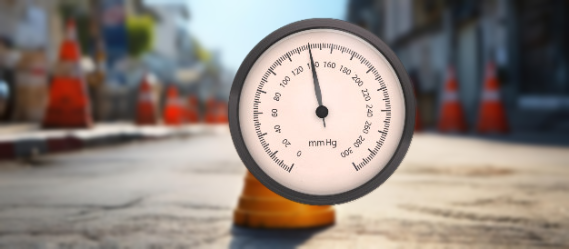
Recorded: value=140 unit=mmHg
